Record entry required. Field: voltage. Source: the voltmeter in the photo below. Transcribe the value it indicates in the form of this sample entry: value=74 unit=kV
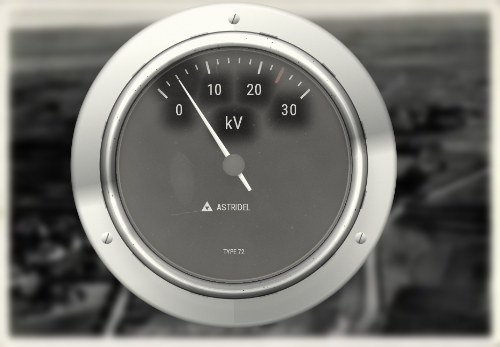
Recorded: value=4 unit=kV
